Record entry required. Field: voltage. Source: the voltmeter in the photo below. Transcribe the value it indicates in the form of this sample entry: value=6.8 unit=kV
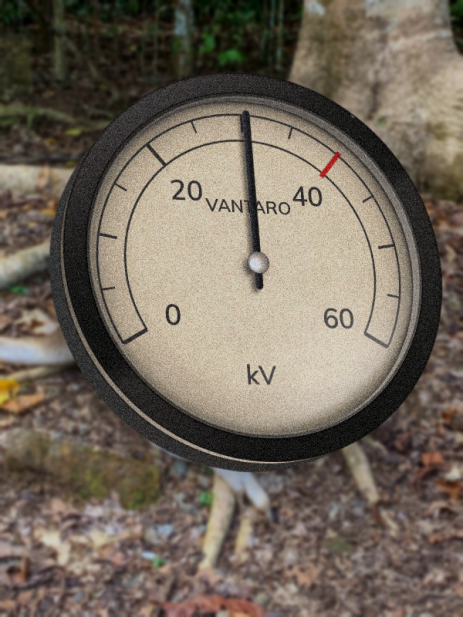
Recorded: value=30 unit=kV
